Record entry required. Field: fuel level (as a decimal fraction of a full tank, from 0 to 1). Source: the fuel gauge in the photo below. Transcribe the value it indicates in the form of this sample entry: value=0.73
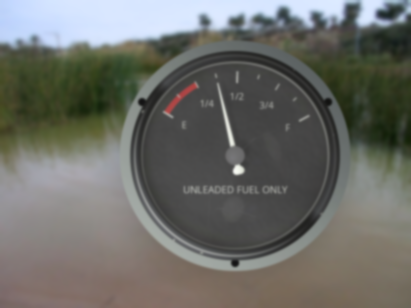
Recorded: value=0.375
